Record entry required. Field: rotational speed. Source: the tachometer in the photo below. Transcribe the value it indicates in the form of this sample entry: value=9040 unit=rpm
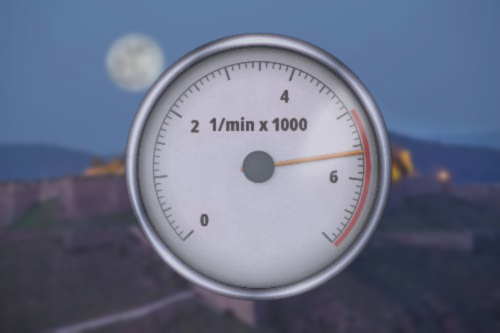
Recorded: value=5600 unit=rpm
